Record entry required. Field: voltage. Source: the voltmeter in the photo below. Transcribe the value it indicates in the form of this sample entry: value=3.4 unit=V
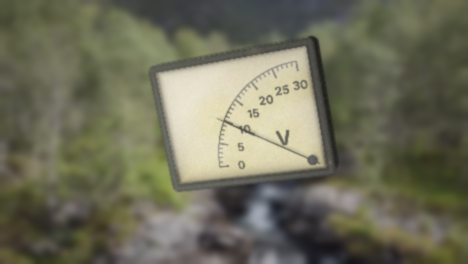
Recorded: value=10 unit=V
